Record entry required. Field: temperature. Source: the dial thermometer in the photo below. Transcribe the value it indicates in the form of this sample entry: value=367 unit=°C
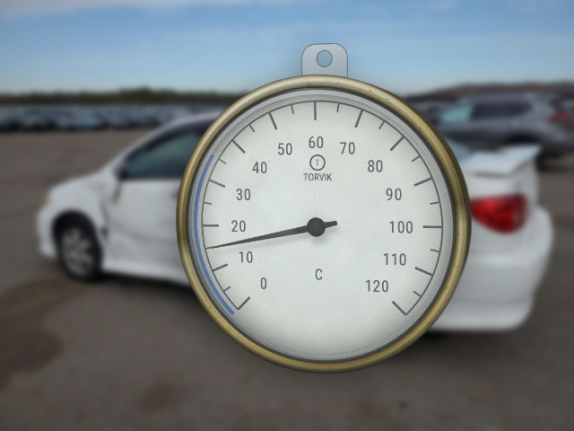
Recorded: value=15 unit=°C
